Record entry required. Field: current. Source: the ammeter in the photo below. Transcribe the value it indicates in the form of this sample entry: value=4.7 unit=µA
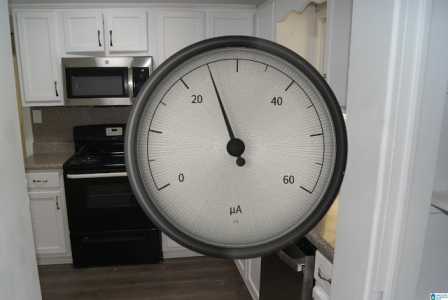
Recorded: value=25 unit=µA
